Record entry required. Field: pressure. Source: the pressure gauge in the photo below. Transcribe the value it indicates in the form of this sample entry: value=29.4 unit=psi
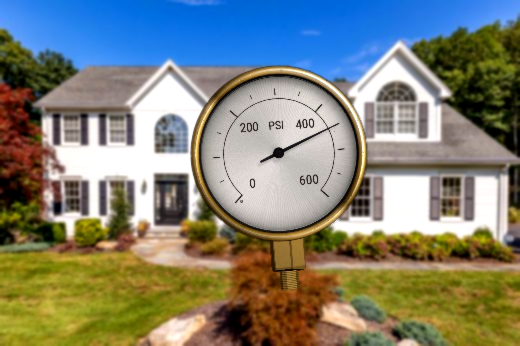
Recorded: value=450 unit=psi
